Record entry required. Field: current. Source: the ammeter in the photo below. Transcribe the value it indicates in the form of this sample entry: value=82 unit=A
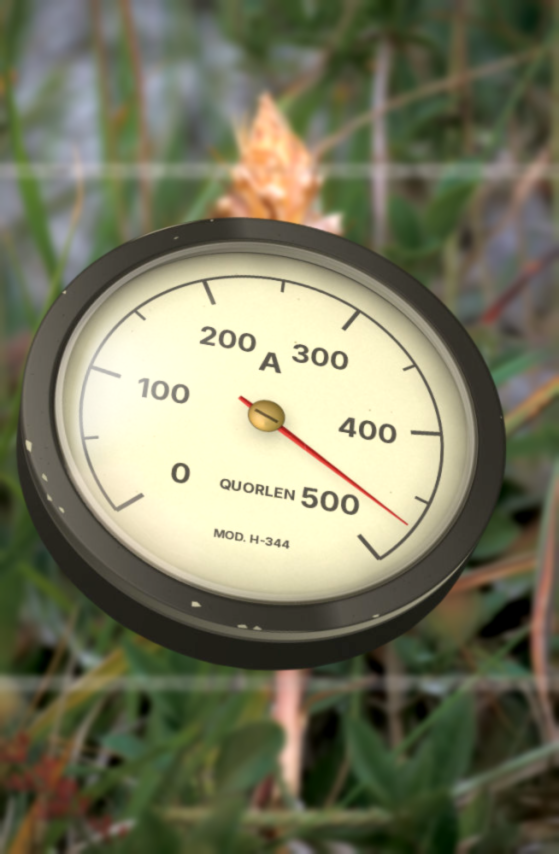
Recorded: value=475 unit=A
